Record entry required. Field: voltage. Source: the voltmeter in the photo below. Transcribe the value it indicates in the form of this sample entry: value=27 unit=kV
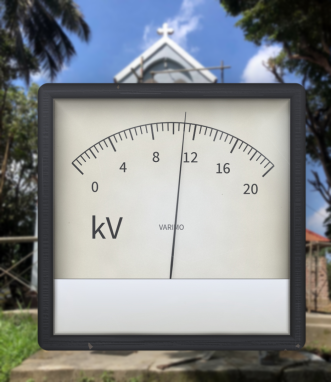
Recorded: value=11 unit=kV
